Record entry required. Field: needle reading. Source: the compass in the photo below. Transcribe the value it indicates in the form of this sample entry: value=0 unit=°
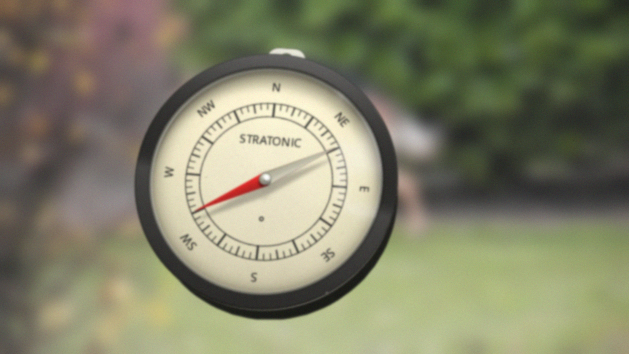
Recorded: value=240 unit=°
